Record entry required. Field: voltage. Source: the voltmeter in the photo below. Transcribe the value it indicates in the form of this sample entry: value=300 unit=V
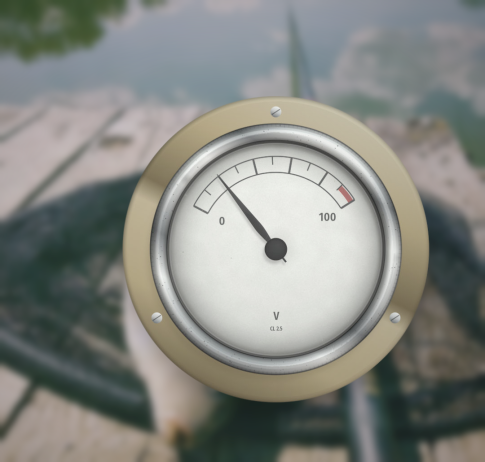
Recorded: value=20 unit=V
